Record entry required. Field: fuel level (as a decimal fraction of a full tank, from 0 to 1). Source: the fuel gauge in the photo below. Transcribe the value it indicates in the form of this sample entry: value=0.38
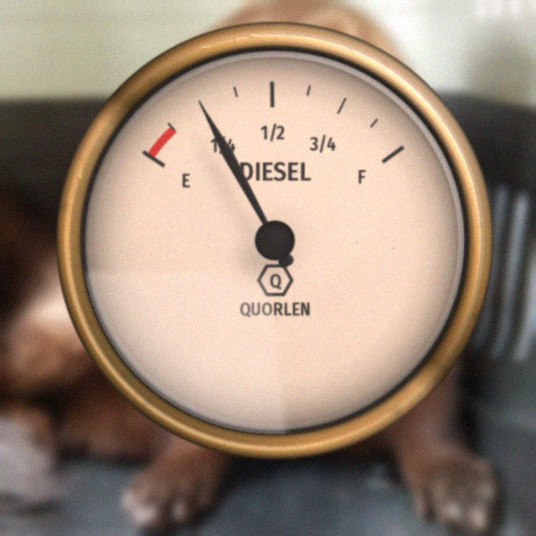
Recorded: value=0.25
